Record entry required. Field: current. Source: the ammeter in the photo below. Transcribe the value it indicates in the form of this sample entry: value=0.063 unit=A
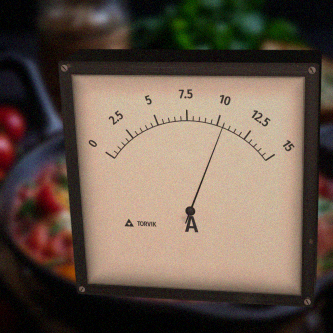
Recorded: value=10.5 unit=A
